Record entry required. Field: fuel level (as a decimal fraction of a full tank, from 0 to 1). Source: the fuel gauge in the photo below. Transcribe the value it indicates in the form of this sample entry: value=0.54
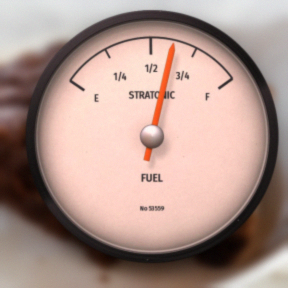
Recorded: value=0.625
